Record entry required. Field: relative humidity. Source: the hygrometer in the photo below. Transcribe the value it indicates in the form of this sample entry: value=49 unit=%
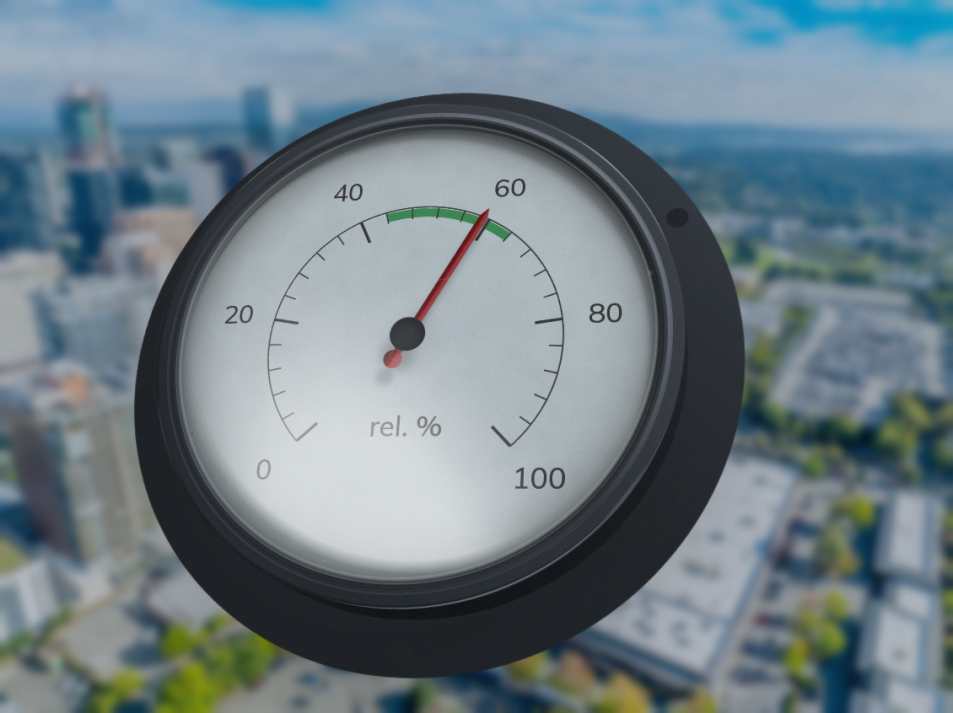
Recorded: value=60 unit=%
